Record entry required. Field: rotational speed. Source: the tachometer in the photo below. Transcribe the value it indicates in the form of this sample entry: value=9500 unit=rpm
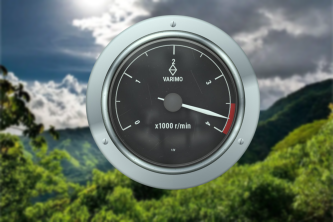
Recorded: value=3750 unit=rpm
